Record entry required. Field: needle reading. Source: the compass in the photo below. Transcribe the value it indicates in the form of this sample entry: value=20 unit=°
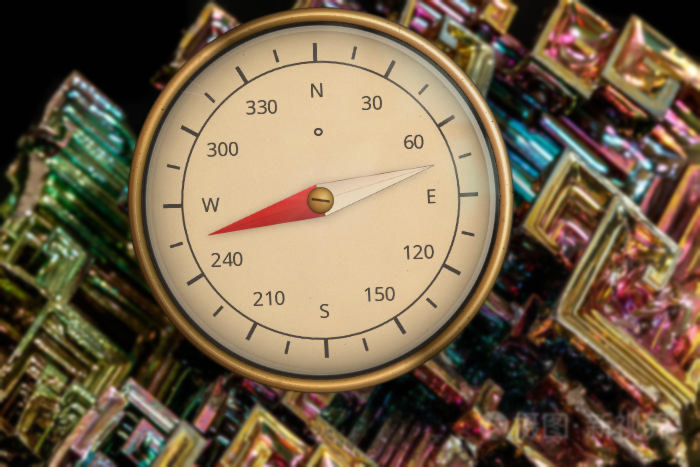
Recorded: value=255 unit=°
